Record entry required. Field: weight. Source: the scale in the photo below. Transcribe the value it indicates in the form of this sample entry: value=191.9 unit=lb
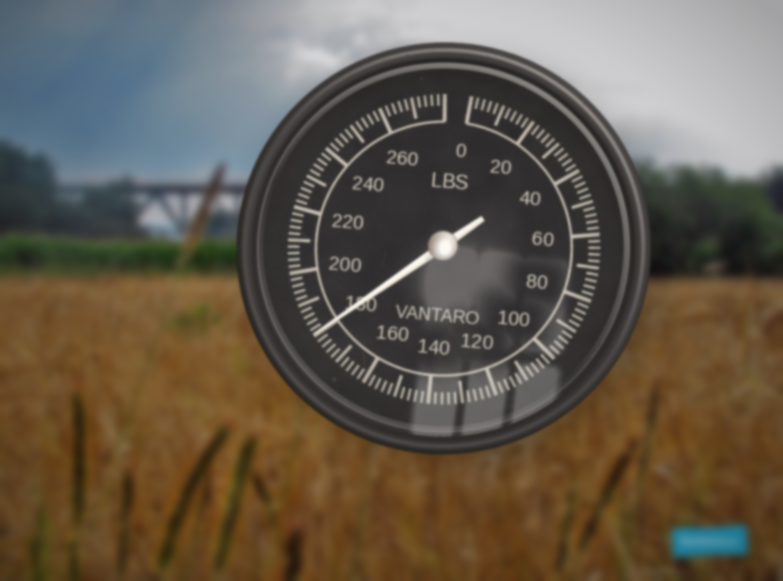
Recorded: value=180 unit=lb
